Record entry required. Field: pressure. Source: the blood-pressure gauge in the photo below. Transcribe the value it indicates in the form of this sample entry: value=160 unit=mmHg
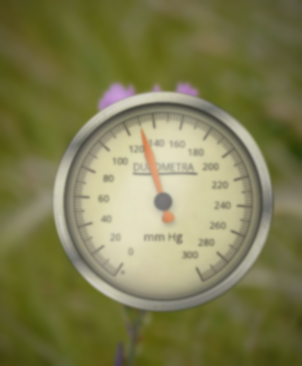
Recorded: value=130 unit=mmHg
